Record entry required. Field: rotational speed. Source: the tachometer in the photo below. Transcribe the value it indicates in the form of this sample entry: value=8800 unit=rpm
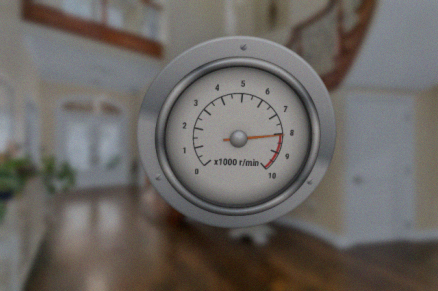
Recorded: value=8000 unit=rpm
